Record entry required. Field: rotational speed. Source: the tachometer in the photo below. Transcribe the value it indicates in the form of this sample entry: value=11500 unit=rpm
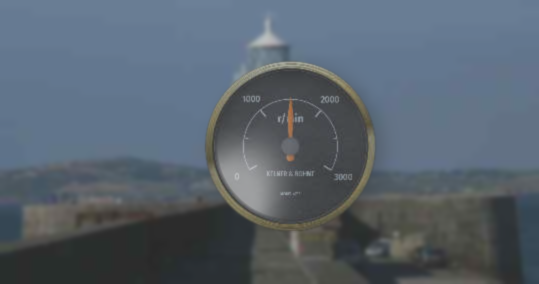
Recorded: value=1500 unit=rpm
